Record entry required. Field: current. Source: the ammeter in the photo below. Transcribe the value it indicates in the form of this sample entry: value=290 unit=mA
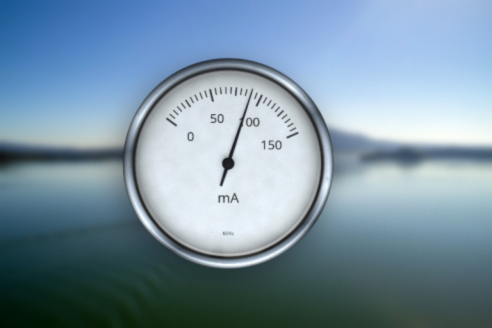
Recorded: value=90 unit=mA
